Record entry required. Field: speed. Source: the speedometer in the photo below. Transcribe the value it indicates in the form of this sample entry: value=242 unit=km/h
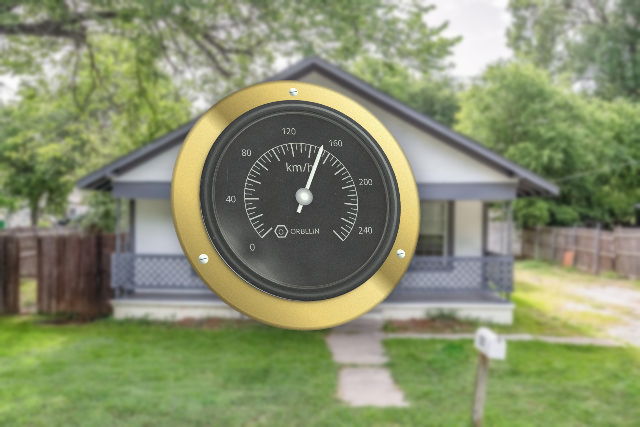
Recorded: value=150 unit=km/h
